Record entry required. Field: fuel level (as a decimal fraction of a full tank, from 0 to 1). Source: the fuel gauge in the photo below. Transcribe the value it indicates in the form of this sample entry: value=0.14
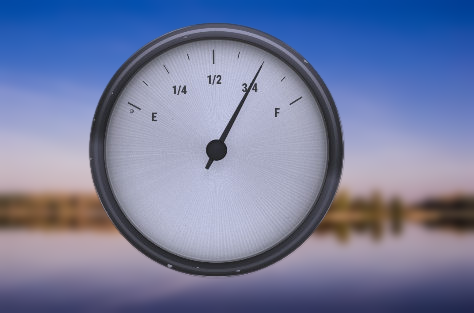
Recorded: value=0.75
